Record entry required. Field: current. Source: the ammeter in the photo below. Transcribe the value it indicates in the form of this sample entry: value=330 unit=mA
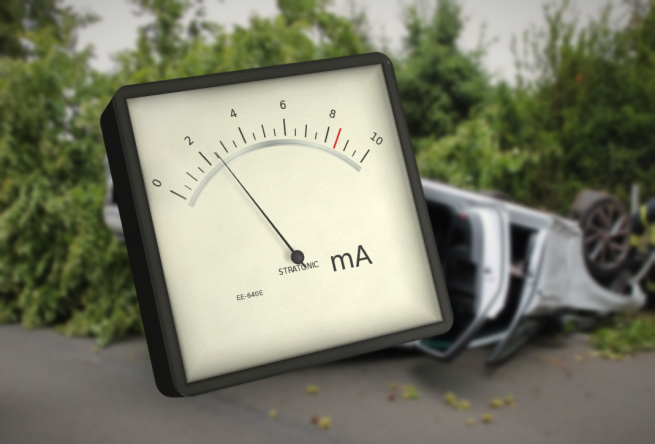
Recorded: value=2.5 unit=mA
